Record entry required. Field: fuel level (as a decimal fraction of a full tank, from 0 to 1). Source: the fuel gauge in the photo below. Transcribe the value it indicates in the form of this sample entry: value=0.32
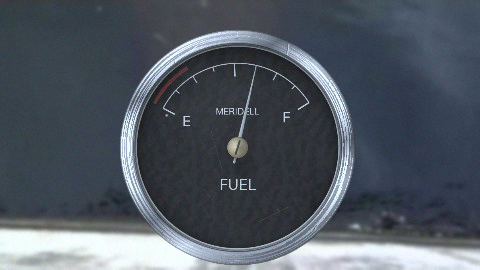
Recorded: value=0.625
